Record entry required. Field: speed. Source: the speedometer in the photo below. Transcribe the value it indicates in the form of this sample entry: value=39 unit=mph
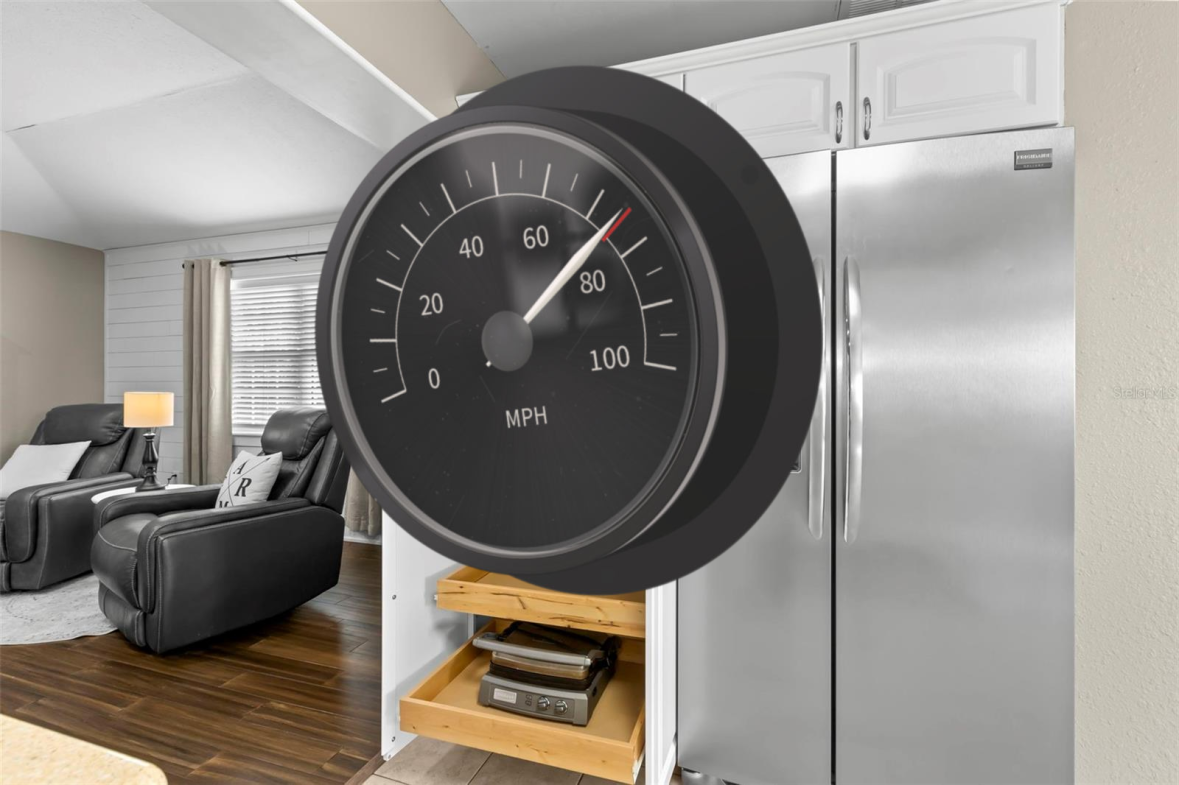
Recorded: value=75 unit=mph
